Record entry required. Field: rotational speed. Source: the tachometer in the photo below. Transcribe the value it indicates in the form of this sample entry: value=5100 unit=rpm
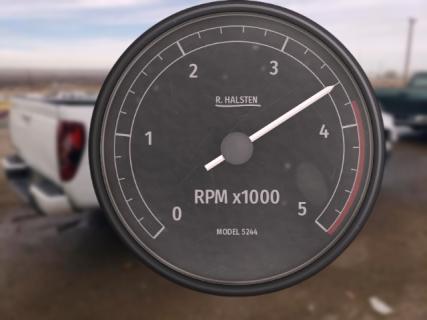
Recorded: value=3600 unit=rpm
